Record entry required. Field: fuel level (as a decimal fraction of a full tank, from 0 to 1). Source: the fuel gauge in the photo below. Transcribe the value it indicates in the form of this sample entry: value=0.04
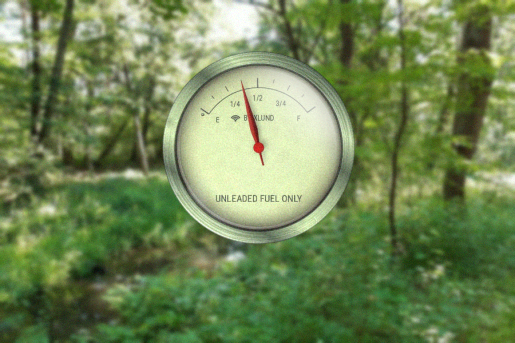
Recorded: value=0.375
